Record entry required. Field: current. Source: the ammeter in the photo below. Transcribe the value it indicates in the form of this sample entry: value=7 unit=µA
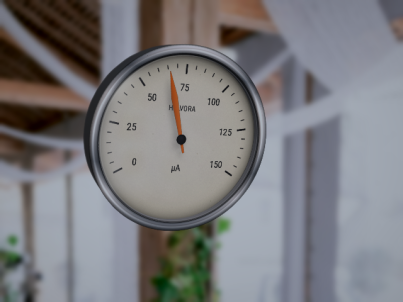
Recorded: value=65 unit=µA
